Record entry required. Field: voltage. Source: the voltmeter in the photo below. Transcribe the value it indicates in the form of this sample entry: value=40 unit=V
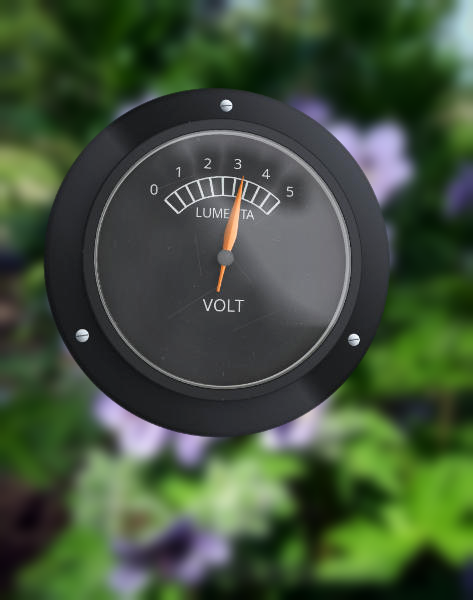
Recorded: value=3.25 unit=V
